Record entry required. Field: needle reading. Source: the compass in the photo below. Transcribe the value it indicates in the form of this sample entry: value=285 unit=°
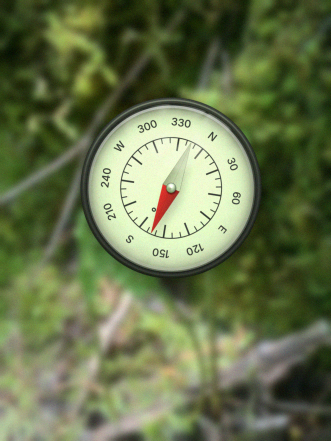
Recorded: value=165 unit=°
